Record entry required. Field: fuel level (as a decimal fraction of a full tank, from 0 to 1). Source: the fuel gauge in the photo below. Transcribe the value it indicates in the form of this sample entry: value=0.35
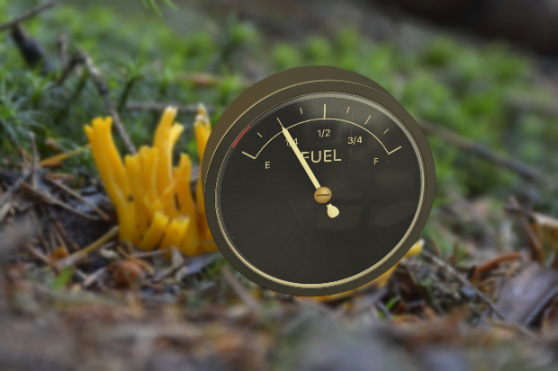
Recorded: value=0.25
